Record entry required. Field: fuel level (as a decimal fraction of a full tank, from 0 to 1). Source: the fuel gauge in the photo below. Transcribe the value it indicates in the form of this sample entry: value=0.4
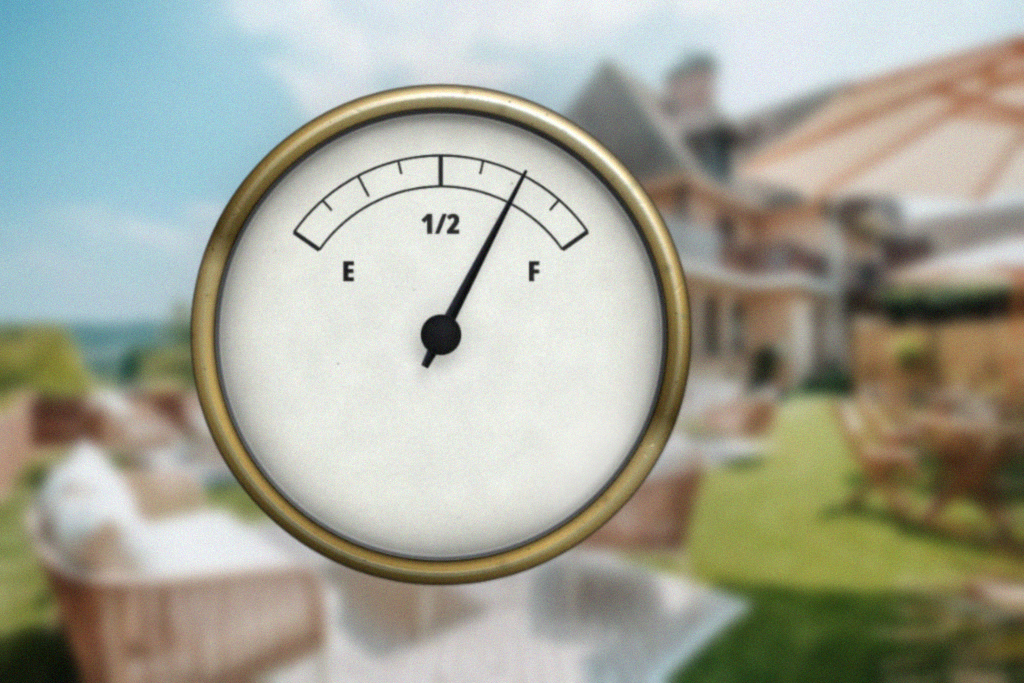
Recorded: value=0.75
